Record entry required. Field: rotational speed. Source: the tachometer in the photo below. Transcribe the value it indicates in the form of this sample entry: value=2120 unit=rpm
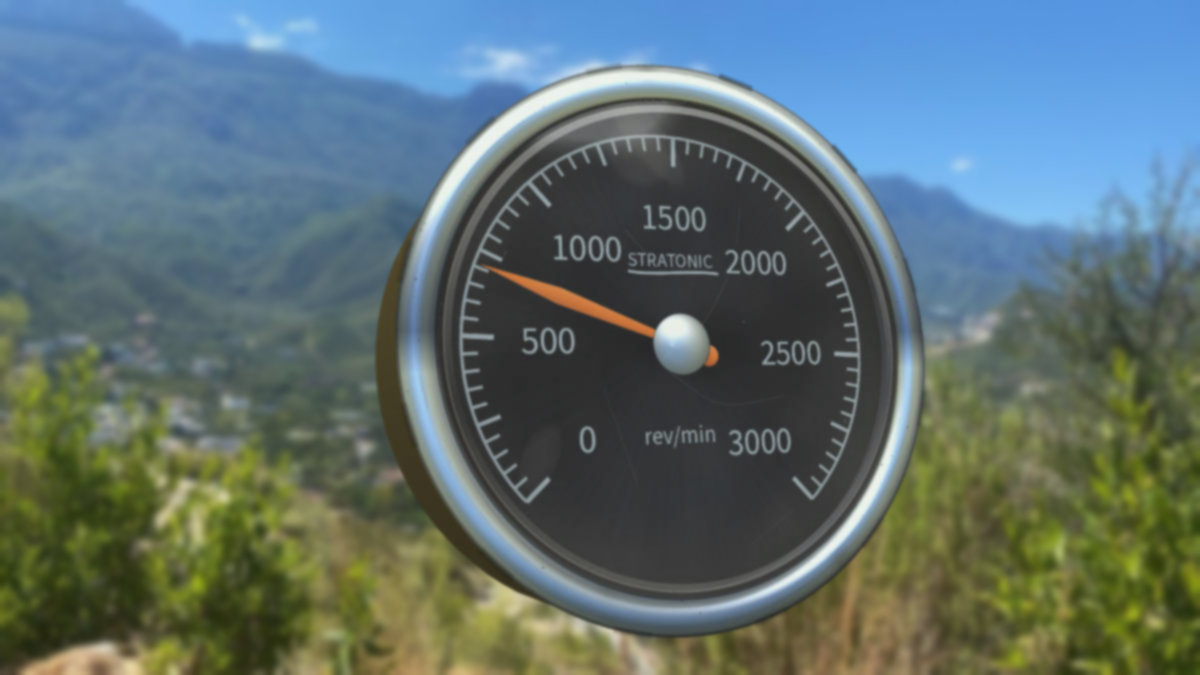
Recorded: value=700 unit=rpm
